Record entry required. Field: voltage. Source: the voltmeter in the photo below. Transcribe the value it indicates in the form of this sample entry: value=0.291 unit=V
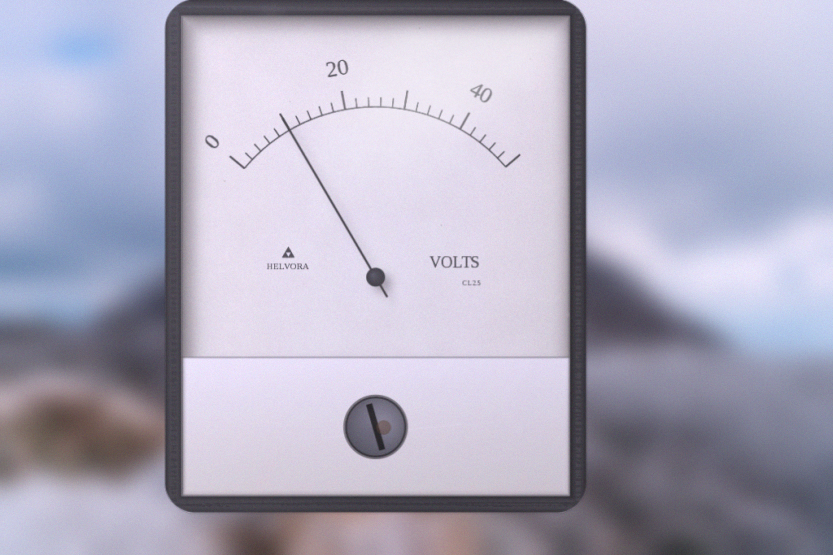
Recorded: value=10 unit=V
